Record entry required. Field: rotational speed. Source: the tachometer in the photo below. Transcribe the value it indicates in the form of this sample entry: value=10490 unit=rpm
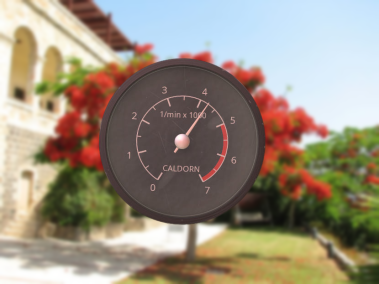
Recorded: value=4250 unit=rpm
